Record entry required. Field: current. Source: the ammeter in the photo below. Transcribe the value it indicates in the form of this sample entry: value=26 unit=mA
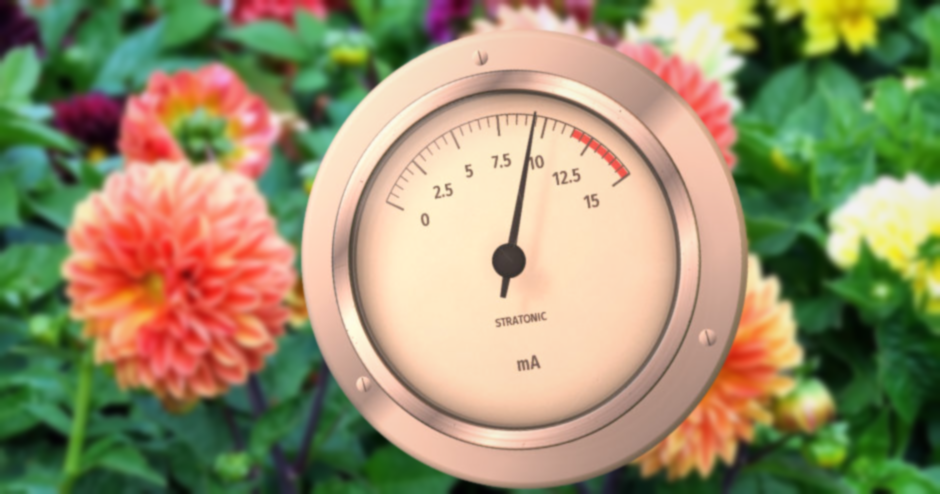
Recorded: value=9.5 unit=mA
